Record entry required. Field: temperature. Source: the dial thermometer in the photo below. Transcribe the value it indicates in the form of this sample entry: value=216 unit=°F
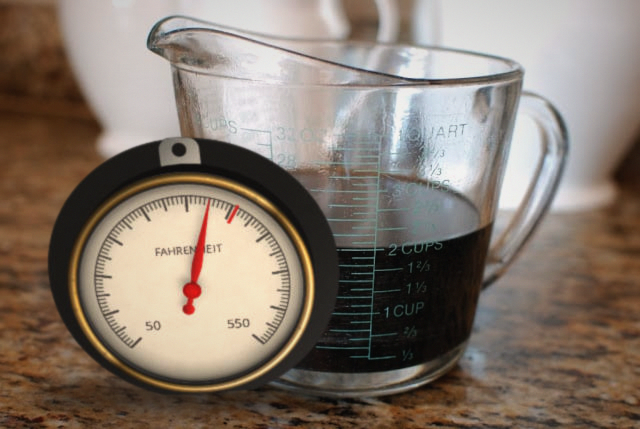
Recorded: value=325 unit=°F
